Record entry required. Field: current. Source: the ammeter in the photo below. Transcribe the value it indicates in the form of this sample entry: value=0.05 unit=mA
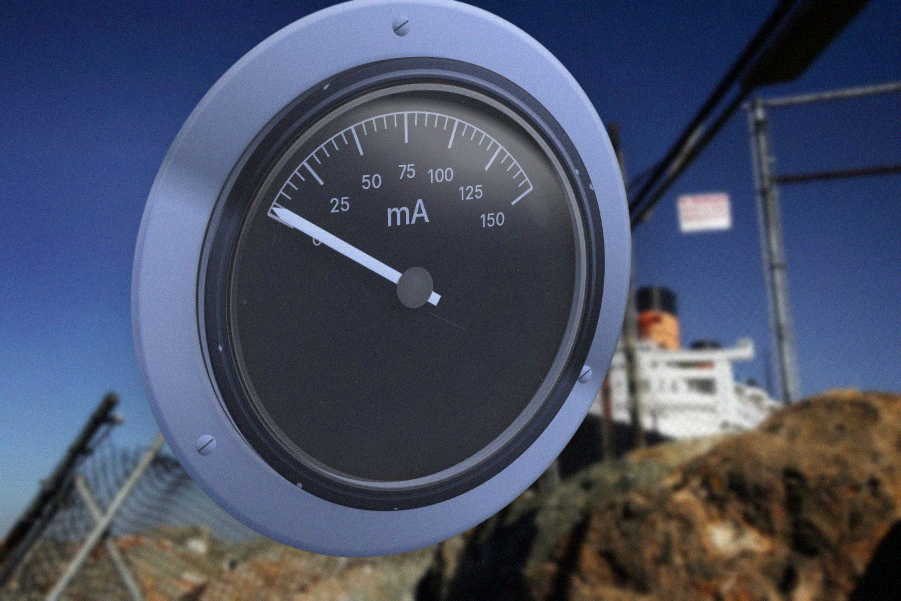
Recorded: value=2.5 unit=mA
